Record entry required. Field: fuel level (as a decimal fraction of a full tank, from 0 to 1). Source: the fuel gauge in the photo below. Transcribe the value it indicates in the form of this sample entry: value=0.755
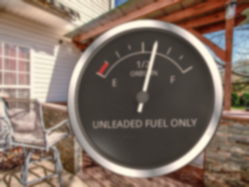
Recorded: value=0.625
